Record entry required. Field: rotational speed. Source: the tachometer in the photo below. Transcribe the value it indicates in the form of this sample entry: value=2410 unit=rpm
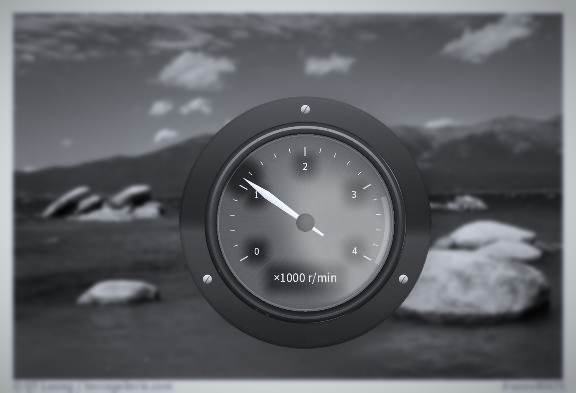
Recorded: value=1100 unit=rpm
